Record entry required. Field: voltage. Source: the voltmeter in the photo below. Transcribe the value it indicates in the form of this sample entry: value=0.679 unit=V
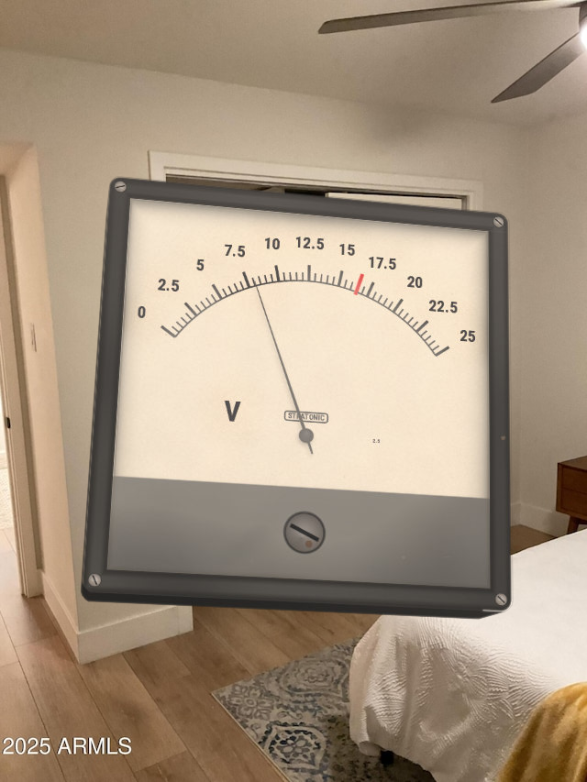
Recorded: value=8 unit=V
